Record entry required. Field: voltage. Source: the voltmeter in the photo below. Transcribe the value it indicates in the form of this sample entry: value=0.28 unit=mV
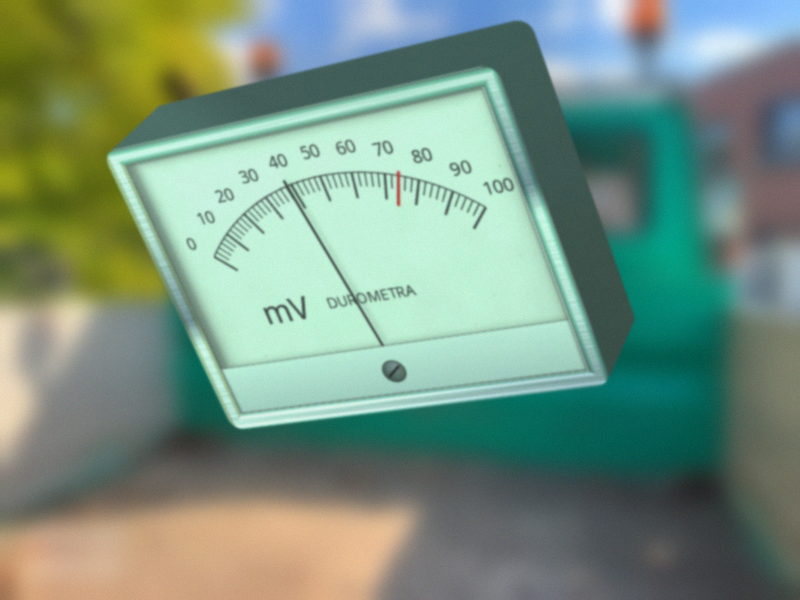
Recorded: value=40 unit=mV
